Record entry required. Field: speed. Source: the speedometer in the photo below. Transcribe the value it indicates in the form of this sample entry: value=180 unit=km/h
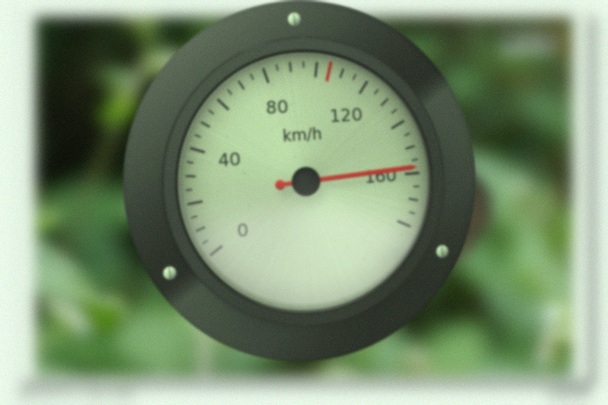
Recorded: value=157.5 unit=km/h
